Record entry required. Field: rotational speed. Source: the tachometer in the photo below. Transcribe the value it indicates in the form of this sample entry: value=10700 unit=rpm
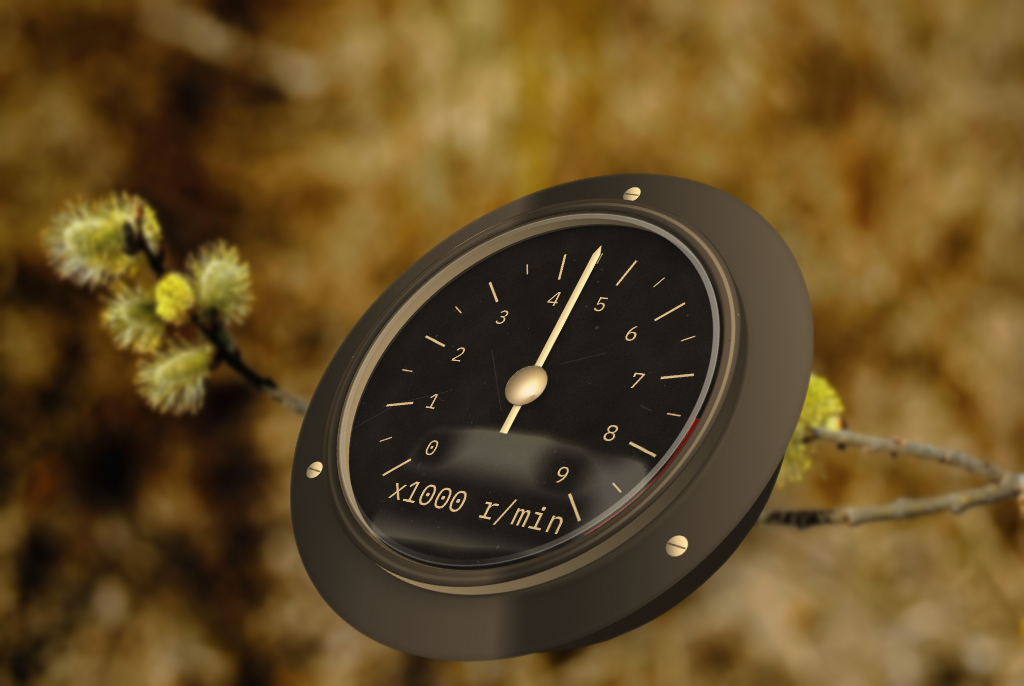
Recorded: value=4500 unit=rpm
